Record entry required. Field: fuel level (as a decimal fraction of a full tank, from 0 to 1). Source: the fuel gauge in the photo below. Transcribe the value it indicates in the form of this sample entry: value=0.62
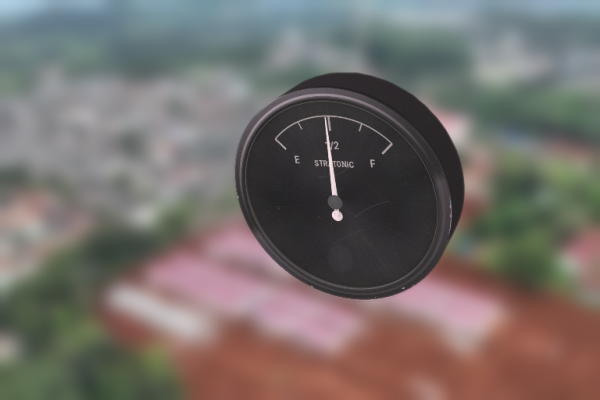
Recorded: value=0.5
